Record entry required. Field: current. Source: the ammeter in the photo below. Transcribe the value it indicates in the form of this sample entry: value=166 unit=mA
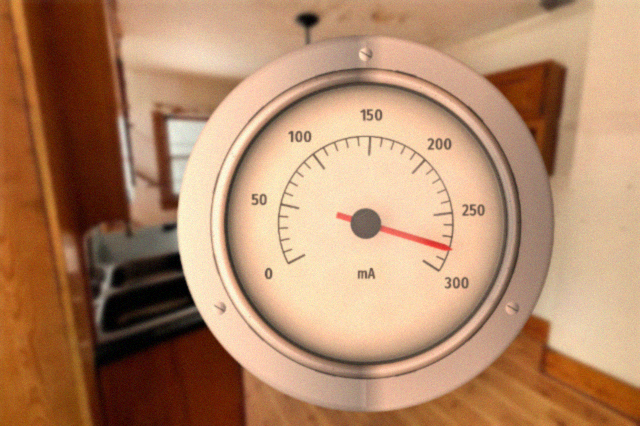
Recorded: value=280 unit=mA
